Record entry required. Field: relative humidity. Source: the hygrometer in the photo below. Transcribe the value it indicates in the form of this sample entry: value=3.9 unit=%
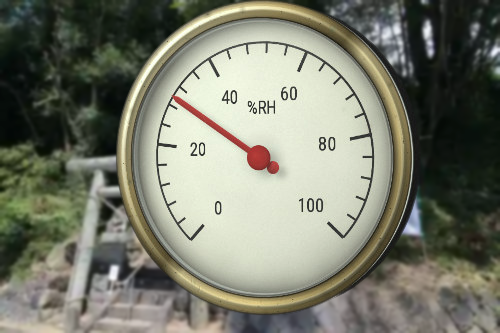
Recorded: value=30 unit=%
